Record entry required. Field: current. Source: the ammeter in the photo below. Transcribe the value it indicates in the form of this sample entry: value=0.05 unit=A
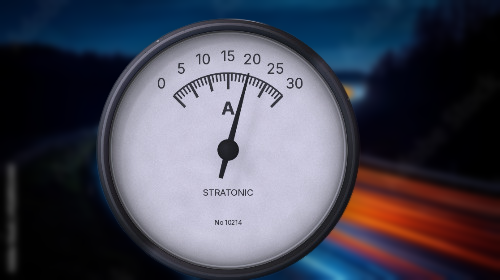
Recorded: value=20 unit=A
